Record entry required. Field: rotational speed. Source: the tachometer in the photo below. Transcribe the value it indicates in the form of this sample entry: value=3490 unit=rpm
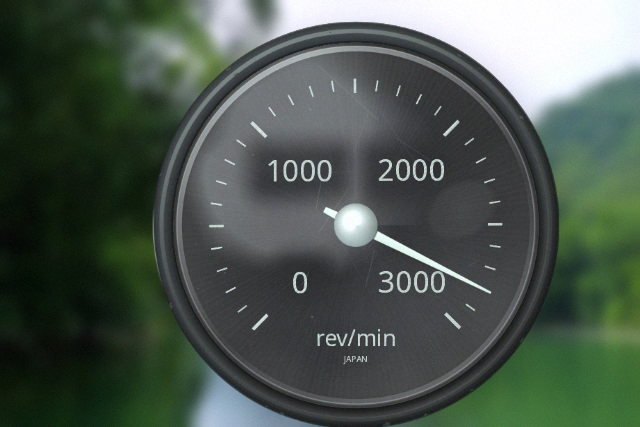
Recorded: value=2800 unit=rpm
